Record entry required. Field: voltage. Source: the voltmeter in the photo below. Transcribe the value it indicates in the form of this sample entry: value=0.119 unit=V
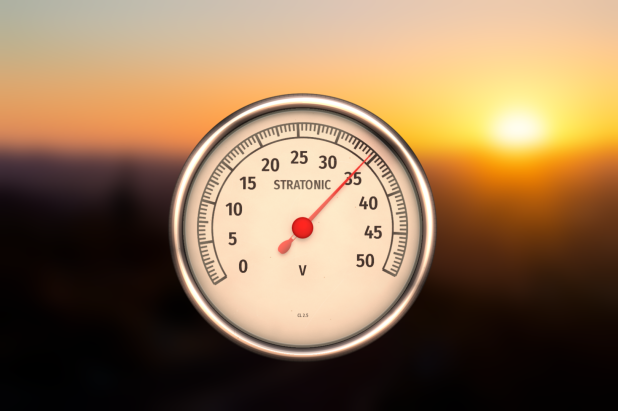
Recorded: value=34.5 unit=V
